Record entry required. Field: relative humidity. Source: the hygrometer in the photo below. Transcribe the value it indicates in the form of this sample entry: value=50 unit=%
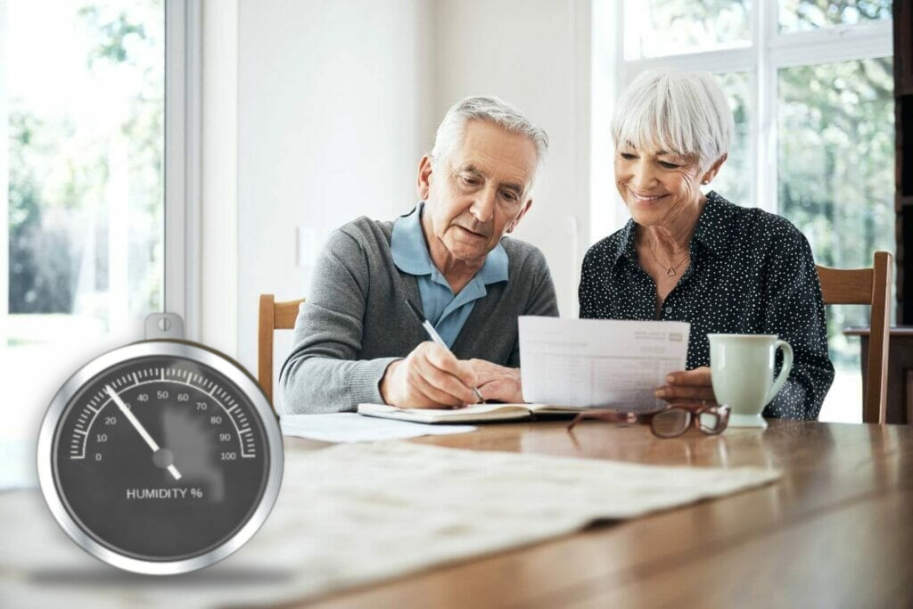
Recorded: value=30 unit=%
